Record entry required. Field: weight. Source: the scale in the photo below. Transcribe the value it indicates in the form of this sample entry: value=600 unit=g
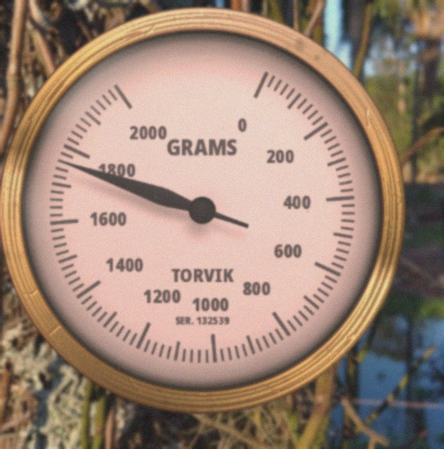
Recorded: value=1760 unit=g
